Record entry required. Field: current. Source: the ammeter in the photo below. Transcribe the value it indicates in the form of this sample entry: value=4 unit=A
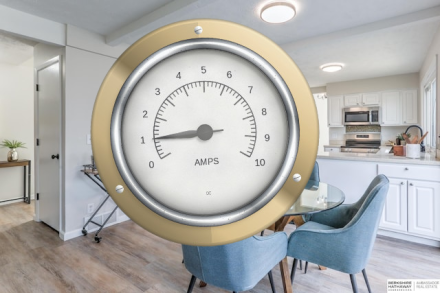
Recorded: value=1 unit=A
